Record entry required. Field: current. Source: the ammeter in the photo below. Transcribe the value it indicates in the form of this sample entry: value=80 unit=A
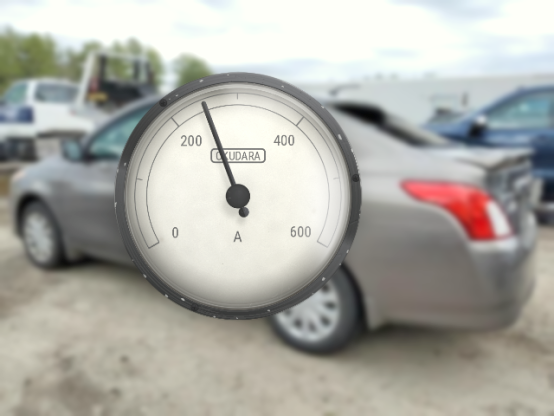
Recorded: value=250 unit=A
